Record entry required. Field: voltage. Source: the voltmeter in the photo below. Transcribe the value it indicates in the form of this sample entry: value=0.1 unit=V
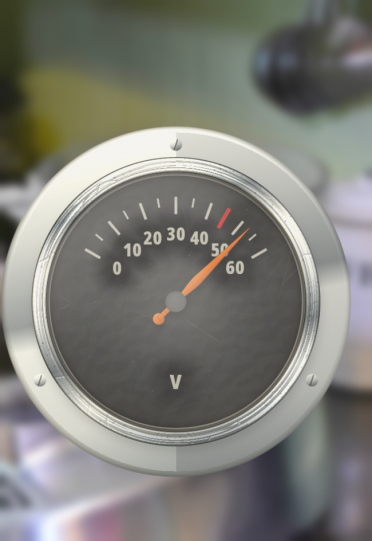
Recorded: value=52.5 unit=V
